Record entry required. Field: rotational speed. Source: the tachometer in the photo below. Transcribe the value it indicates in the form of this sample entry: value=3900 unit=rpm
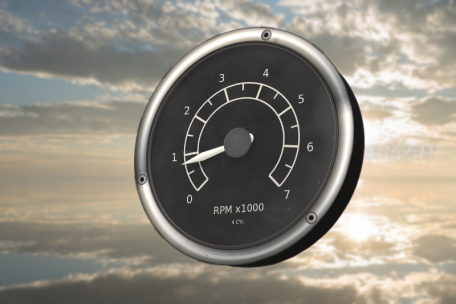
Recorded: value=750 unit=rpm
